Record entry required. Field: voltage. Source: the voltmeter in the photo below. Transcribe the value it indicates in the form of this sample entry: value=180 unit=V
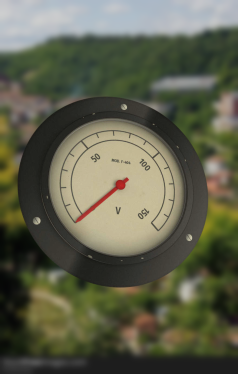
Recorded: value=0 unit=V
